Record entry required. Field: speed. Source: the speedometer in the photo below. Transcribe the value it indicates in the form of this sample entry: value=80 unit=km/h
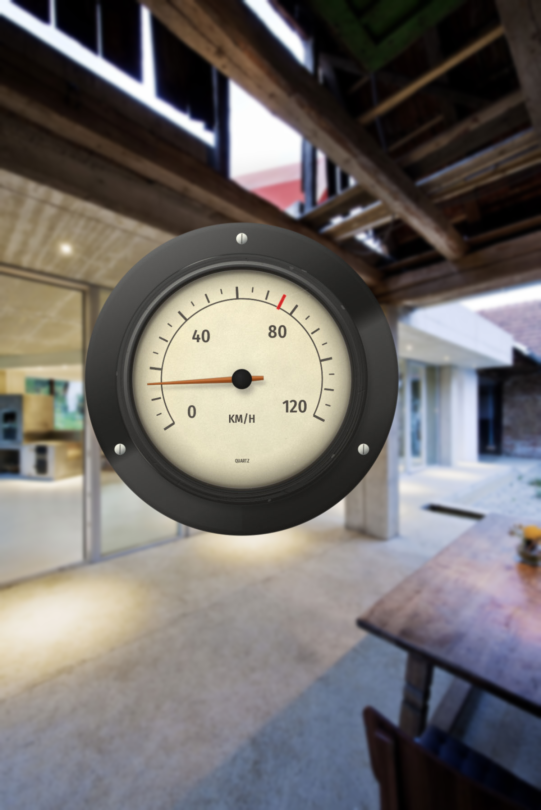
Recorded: value=15 unit=km/h
